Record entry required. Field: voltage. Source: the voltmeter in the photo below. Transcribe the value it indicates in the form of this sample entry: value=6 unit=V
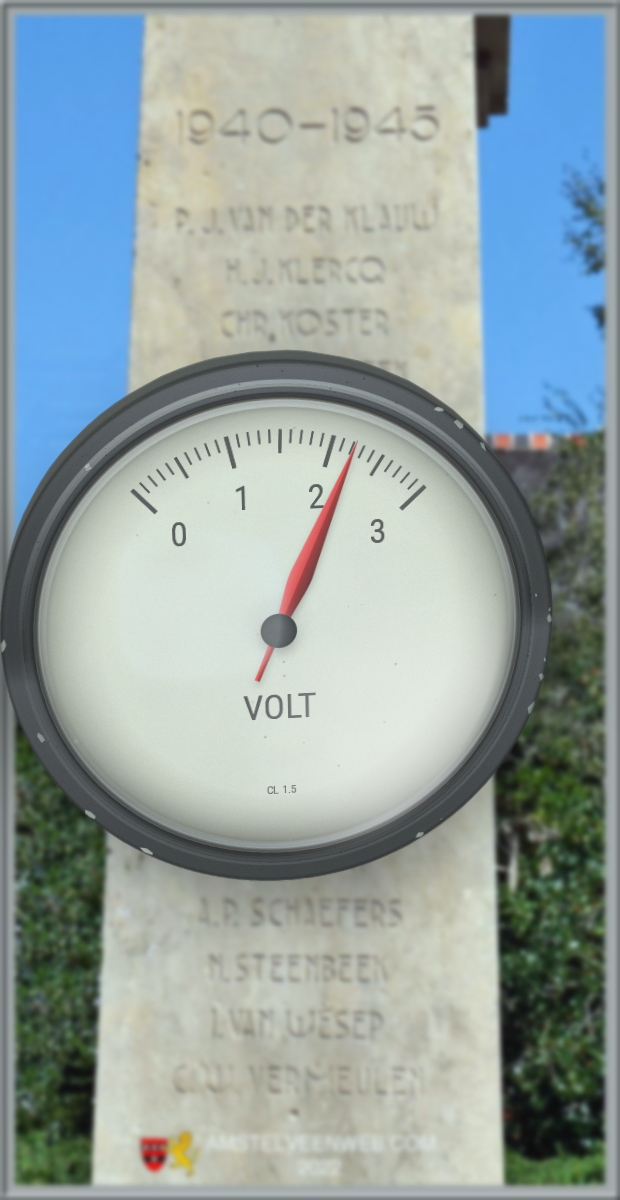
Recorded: value=2.2 unit=V
